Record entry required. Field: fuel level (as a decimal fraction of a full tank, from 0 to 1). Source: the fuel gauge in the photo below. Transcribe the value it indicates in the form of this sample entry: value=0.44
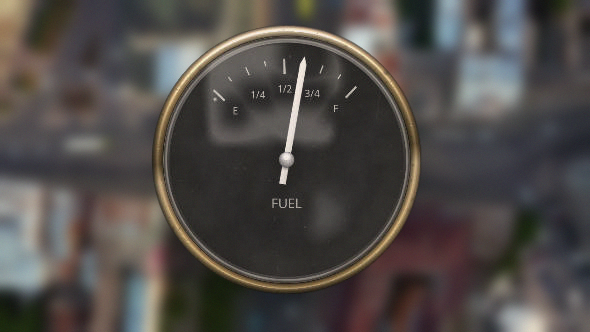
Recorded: value=0.625
